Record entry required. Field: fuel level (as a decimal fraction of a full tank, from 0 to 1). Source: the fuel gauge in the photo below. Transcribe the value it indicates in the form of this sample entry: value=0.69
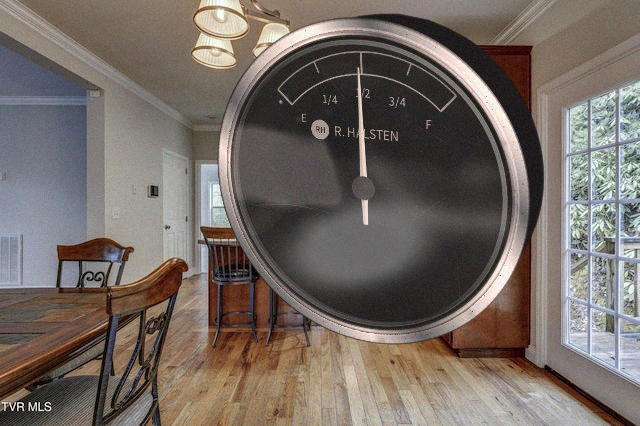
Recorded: value=0.5
